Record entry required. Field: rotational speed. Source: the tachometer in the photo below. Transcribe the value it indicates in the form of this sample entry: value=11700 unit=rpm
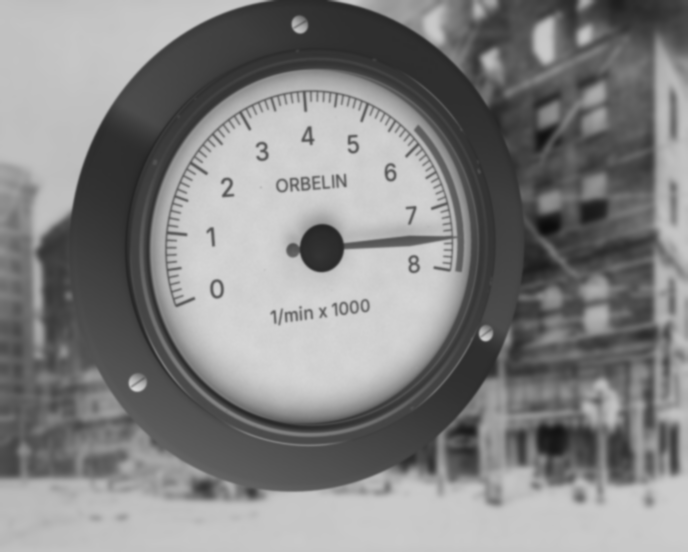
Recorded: value=7500 unit=rpm
